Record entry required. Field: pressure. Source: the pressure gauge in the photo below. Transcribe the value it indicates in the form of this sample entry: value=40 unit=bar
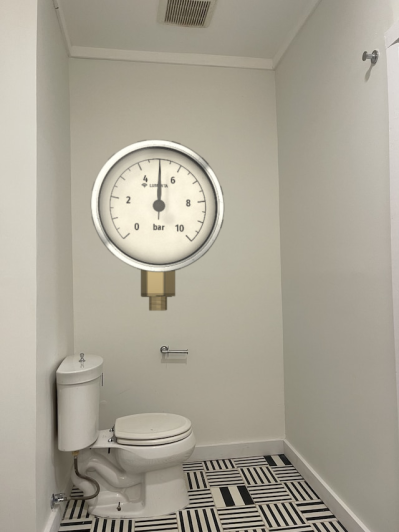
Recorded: value=5 unit=bar
